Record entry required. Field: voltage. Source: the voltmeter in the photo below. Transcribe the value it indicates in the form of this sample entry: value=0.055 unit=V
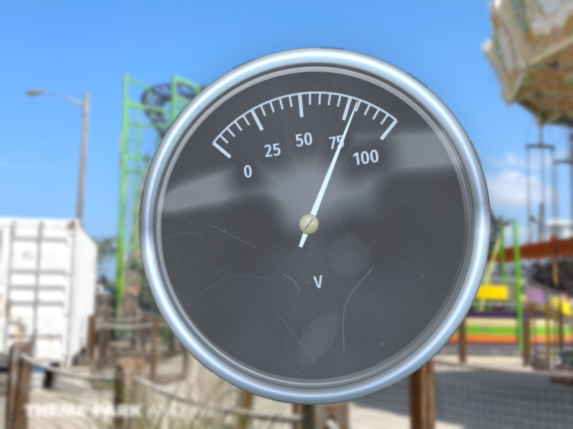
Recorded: value=80 unit=V
